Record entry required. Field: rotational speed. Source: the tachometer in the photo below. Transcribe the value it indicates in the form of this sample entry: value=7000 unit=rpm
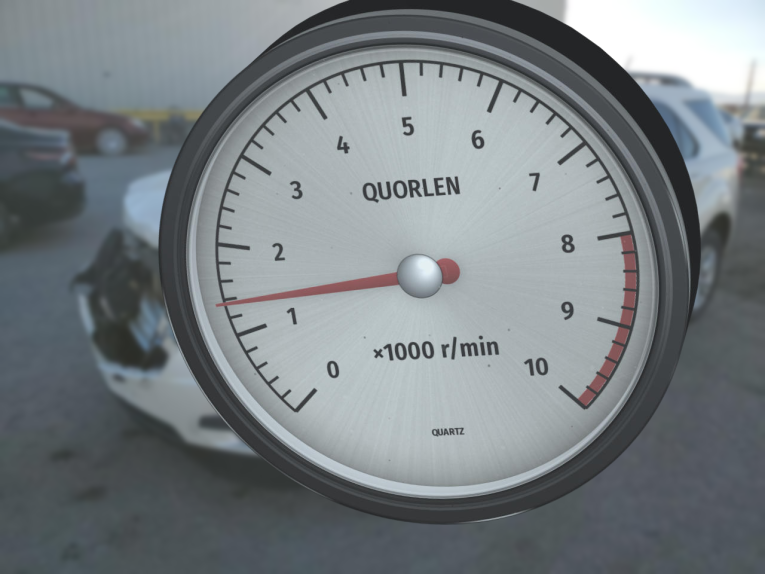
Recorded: value=1400 unit=rpm
